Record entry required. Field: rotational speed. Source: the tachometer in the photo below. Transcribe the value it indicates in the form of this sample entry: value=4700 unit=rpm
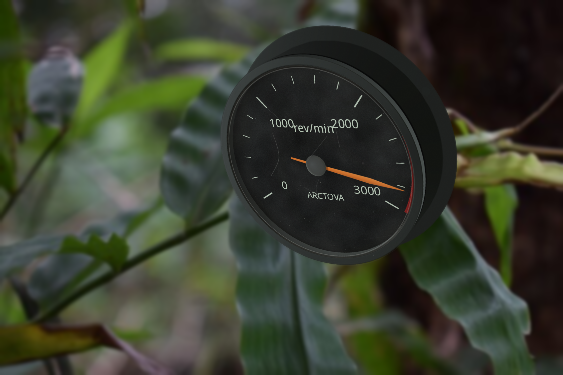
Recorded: value=2800 unit=rpm
